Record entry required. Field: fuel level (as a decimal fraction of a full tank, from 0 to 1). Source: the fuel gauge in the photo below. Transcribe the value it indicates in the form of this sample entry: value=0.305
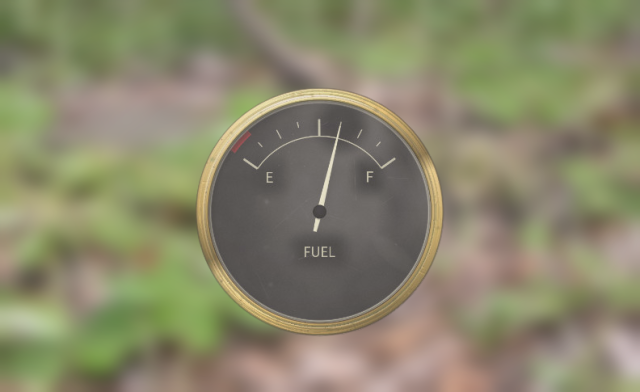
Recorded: value=0.625
